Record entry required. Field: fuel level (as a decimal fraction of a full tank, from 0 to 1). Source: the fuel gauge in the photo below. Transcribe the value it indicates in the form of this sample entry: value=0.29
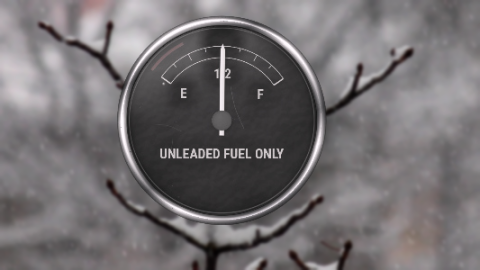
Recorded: value=0.5
